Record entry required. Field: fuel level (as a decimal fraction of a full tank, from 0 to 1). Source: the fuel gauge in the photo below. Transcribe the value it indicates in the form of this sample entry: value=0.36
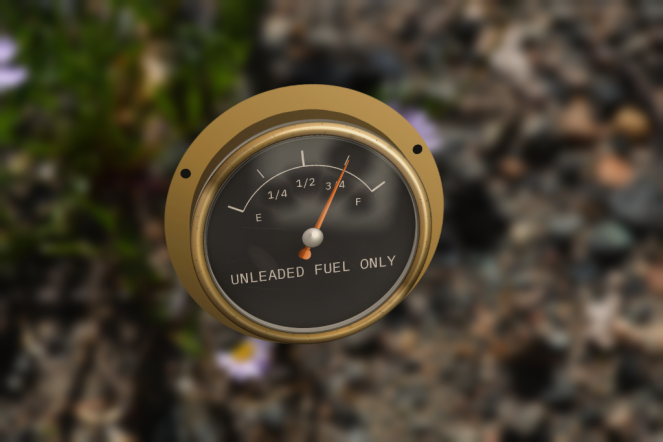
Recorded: value=0.75
